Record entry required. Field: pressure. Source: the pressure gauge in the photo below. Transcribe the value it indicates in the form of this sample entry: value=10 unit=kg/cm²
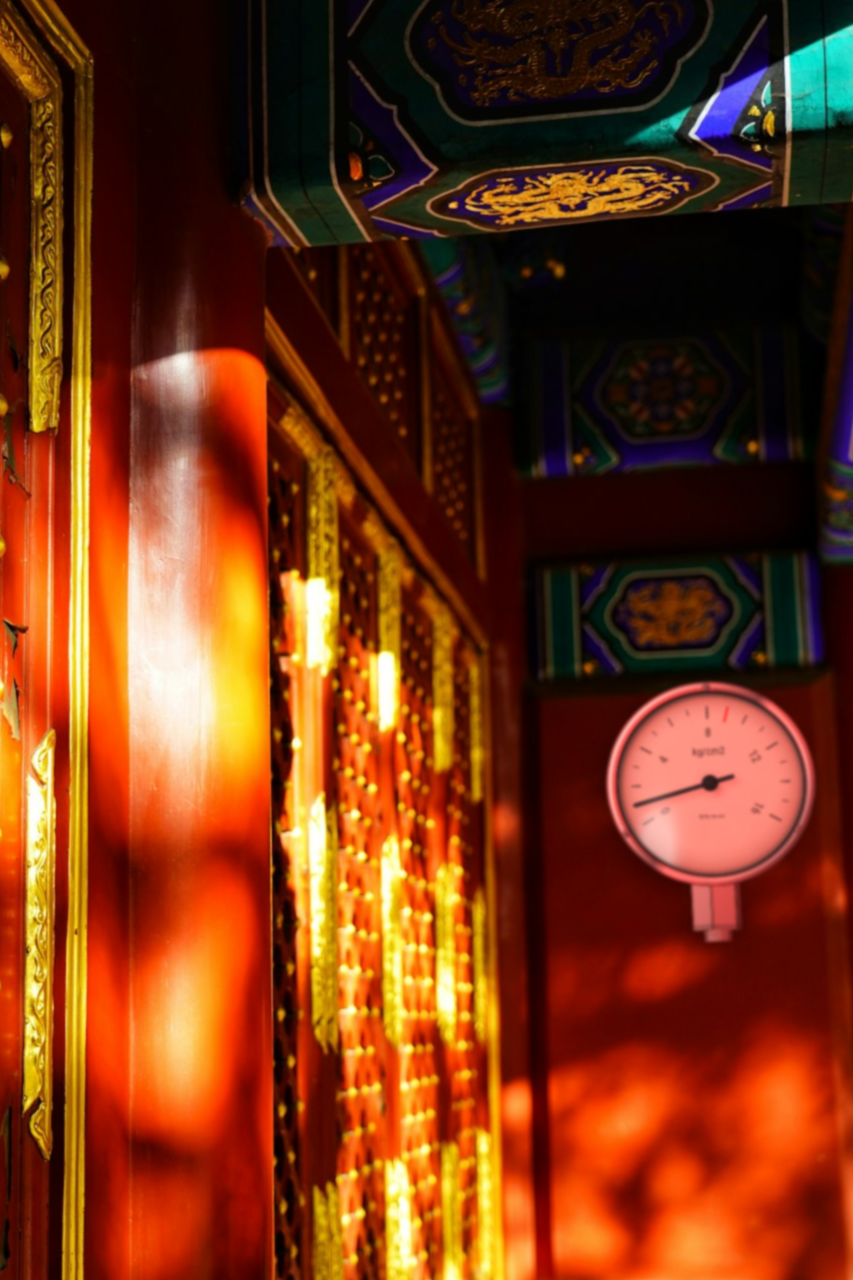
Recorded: value=1 unit=kg/cm²
